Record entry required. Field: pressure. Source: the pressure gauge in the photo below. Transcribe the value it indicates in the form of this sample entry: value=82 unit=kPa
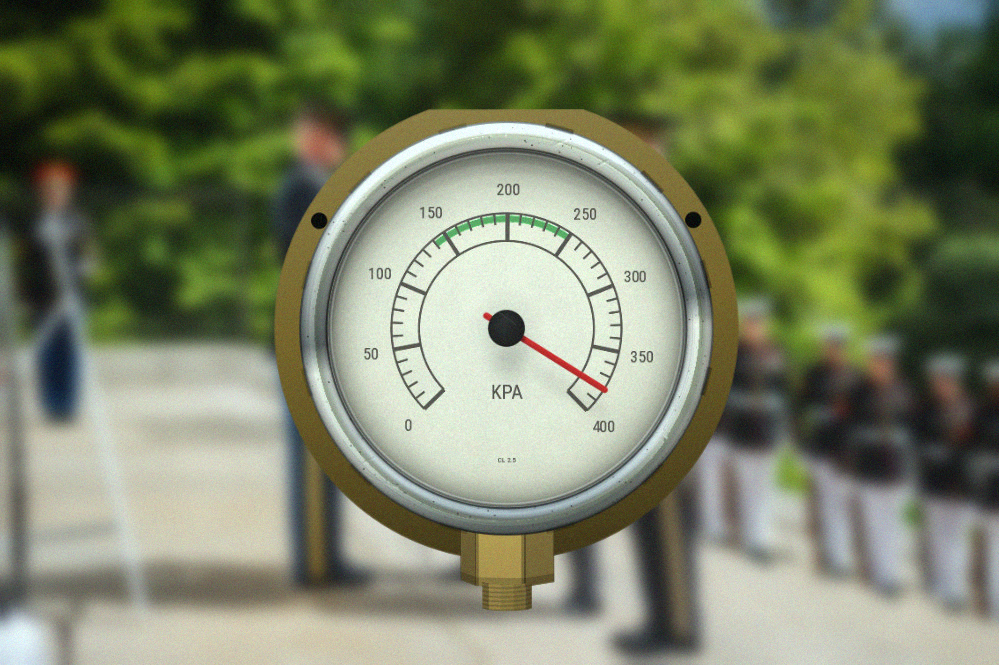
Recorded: value=380 unit=kPa
